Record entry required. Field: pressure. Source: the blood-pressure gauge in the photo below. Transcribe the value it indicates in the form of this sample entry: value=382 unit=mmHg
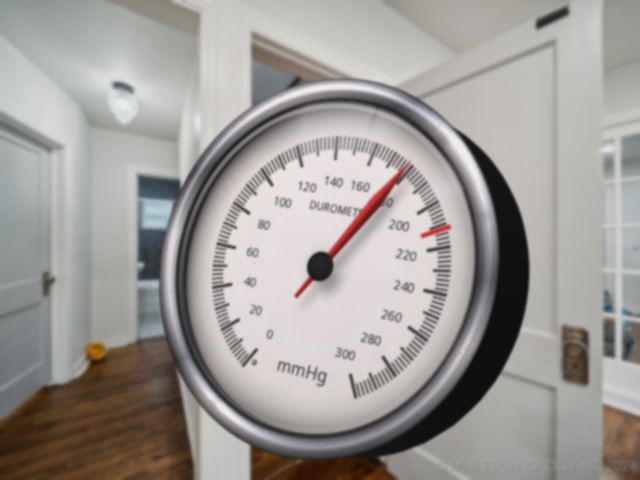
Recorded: value=180 unit=mmHg
